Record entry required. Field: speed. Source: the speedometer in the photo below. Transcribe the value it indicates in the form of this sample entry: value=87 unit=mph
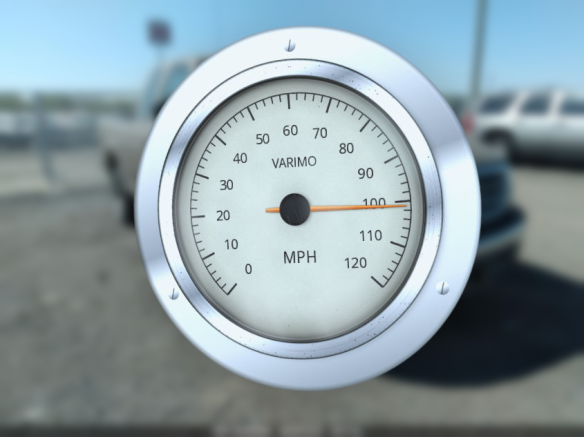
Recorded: value=101 unit=mph
